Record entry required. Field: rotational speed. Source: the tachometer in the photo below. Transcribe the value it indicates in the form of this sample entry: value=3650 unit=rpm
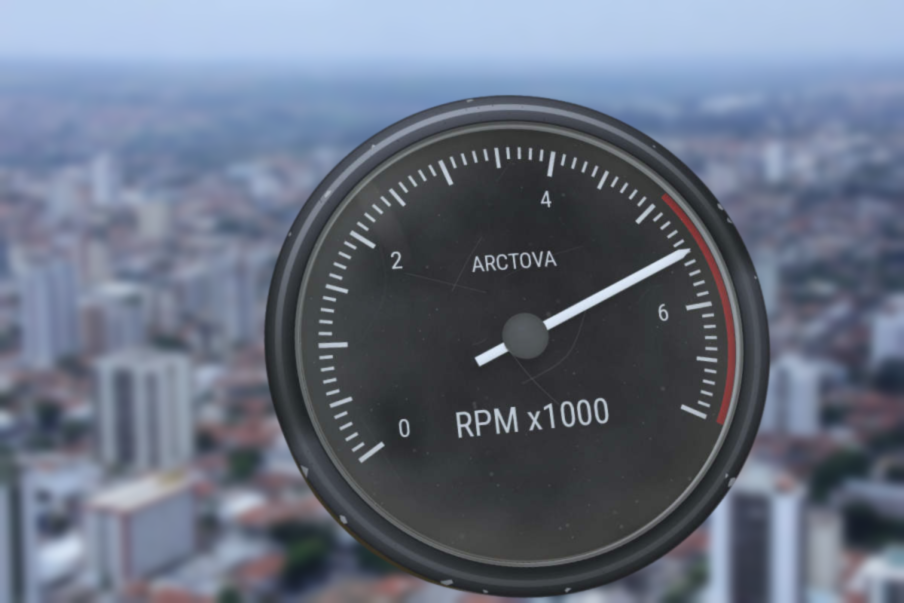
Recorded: value=5500 unit=rpm
